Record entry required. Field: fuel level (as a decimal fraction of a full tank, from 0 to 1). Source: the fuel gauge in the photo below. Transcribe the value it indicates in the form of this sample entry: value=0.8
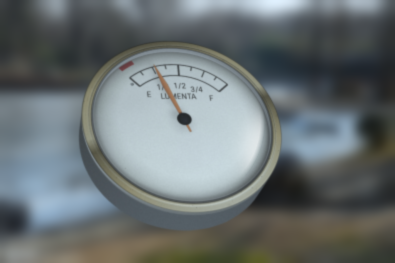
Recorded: value=0.25
